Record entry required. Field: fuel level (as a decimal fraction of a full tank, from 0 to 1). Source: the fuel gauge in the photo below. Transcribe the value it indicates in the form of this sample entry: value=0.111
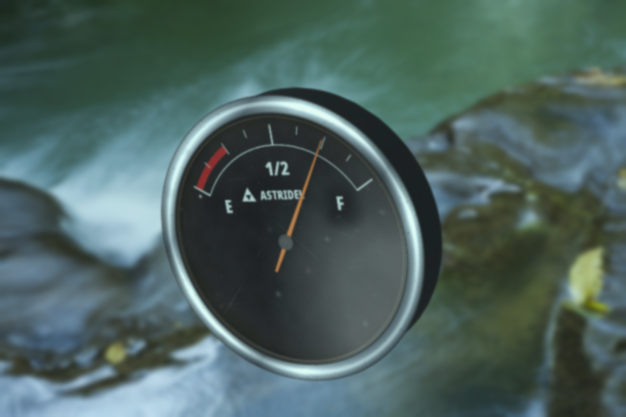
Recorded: value=0.75
